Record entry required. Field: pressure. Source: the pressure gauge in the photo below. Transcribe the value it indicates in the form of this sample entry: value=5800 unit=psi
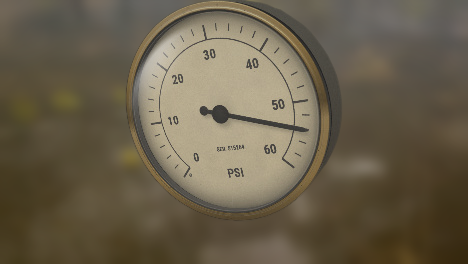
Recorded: value=54 unit=psi
